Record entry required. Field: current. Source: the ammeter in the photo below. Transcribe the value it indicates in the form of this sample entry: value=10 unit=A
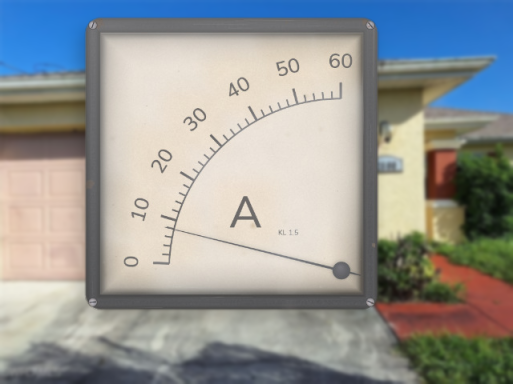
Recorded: value=8 unit=A
